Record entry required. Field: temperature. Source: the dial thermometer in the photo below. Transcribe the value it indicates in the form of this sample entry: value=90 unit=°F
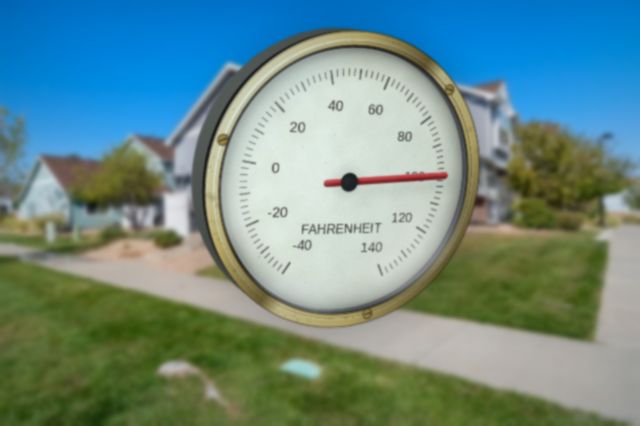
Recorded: value=100 unit=°F
